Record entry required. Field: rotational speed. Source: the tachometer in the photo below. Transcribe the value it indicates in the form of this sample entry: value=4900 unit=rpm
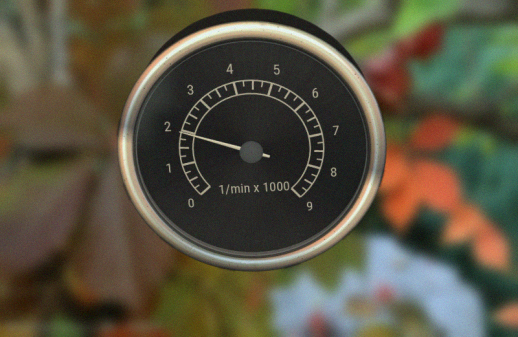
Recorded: value=2000 unit=rpm
